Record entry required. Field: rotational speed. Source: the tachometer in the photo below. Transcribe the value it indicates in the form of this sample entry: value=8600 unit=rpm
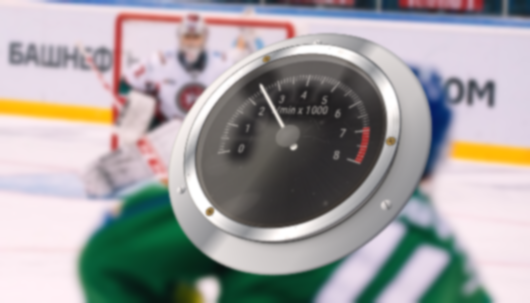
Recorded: value=2500 unit=rpm
